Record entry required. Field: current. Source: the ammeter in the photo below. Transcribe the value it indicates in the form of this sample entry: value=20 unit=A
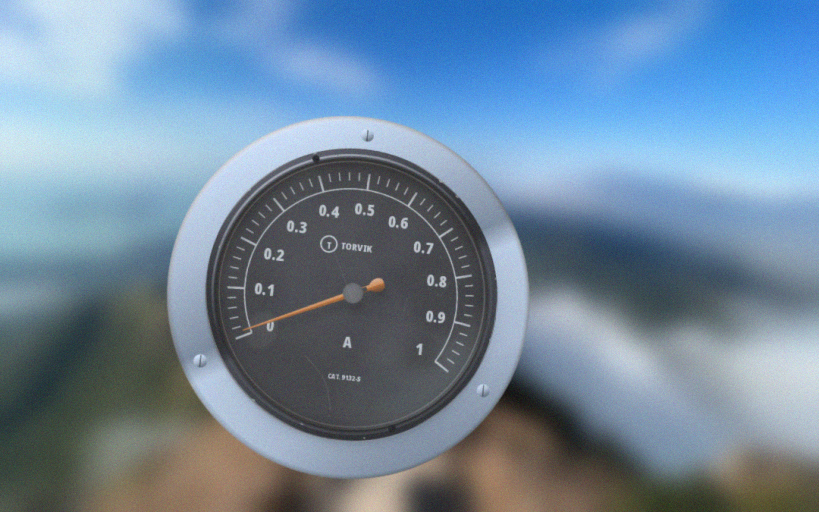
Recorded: value=0.01 unit=A
